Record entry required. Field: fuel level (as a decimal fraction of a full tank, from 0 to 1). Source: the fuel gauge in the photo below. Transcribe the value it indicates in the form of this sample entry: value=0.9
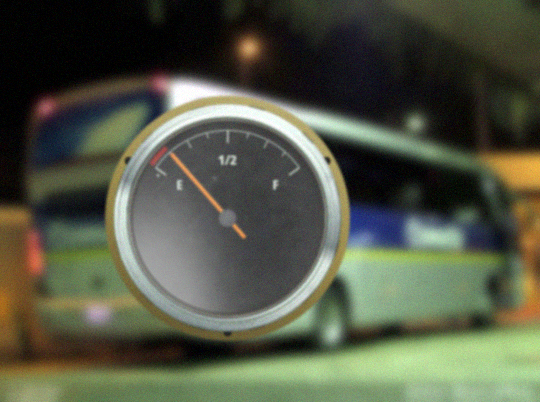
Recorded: value=0.125
